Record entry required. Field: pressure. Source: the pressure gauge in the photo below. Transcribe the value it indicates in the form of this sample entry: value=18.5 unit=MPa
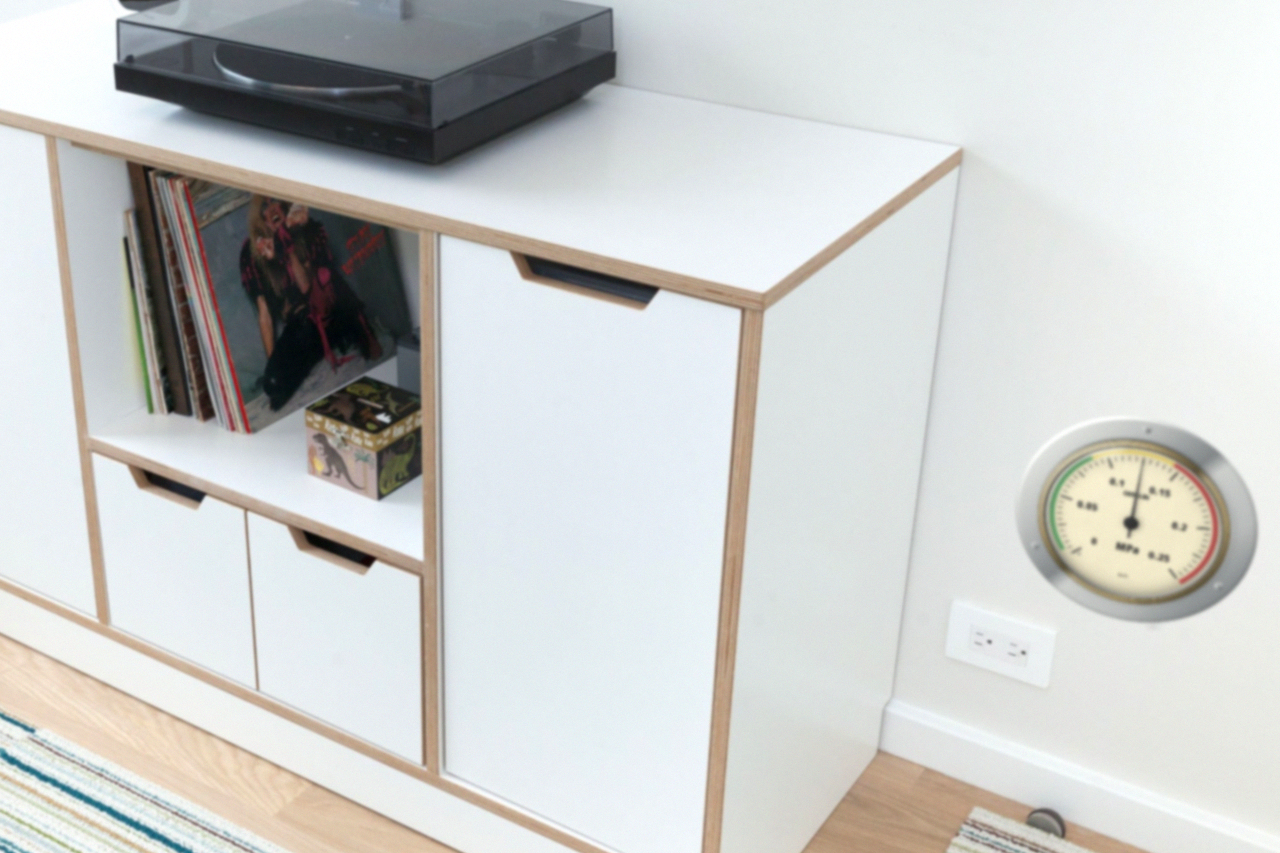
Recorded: value=0.125 unit=MPa
